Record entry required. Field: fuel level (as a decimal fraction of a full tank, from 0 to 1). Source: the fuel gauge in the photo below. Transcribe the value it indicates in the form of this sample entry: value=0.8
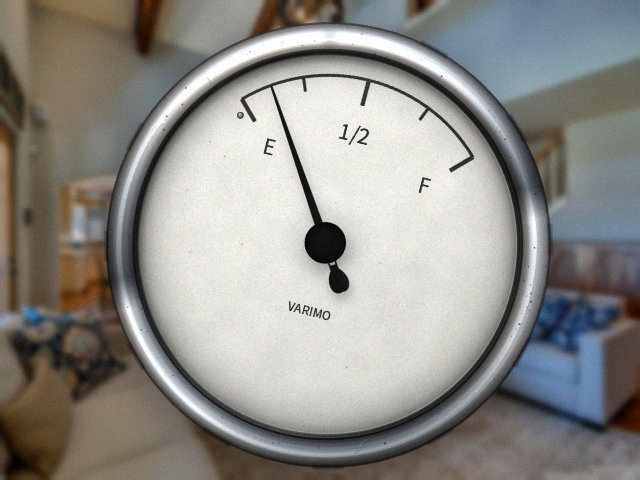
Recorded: value=0.125
